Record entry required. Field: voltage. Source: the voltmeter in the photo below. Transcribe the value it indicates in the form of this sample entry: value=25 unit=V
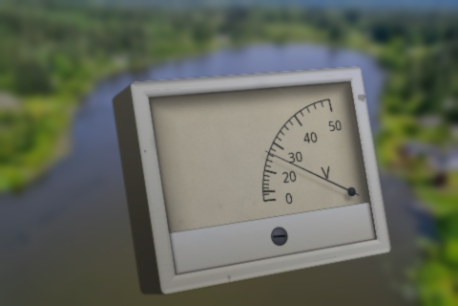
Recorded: value=26 unit=V
